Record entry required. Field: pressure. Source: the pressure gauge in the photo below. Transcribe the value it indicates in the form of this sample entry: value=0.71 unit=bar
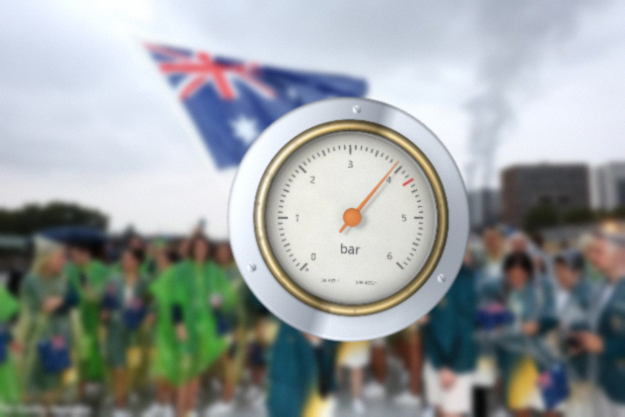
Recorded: value=3.9 unit=bar
